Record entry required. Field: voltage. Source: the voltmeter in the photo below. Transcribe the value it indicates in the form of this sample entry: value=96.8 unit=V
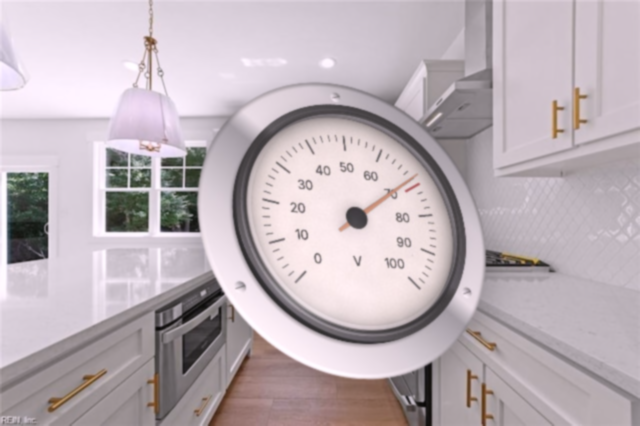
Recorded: value=70 unit=V
